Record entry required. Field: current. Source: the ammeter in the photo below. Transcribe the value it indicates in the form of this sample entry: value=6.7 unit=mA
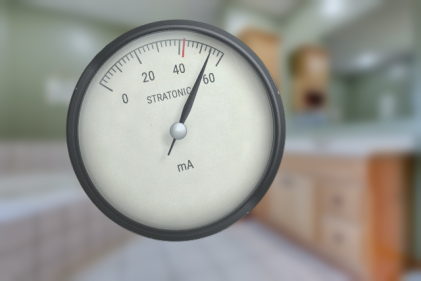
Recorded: value=54 unit=mA
